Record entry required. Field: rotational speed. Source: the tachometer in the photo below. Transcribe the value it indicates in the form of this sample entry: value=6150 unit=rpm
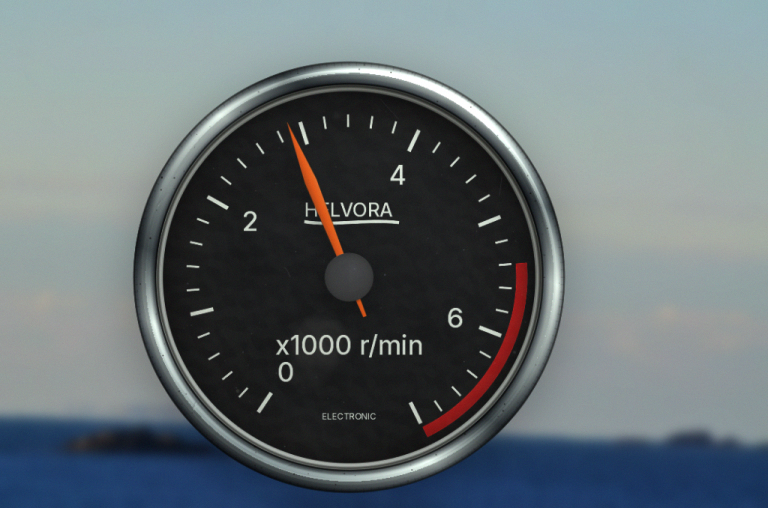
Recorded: value=2900 unit=rpm
